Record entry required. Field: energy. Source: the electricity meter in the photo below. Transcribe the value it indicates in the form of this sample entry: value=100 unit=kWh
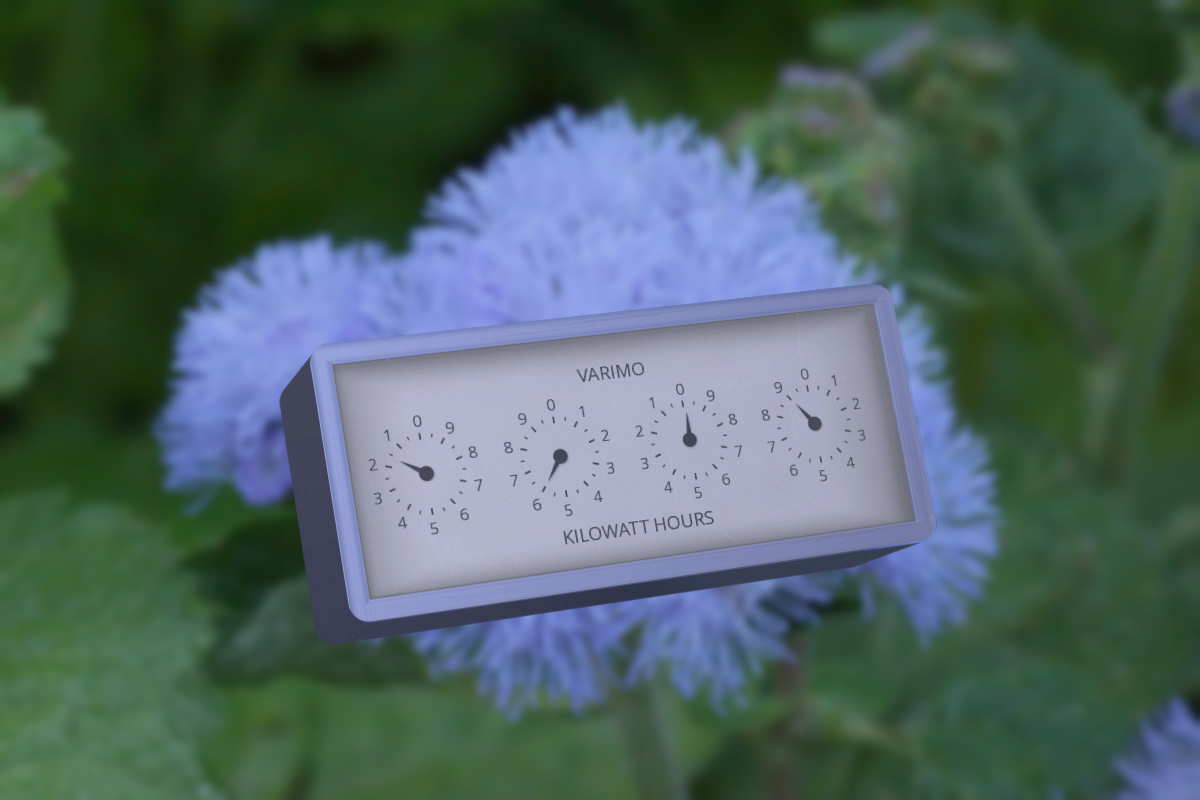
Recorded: value=1599 unit=kWh
